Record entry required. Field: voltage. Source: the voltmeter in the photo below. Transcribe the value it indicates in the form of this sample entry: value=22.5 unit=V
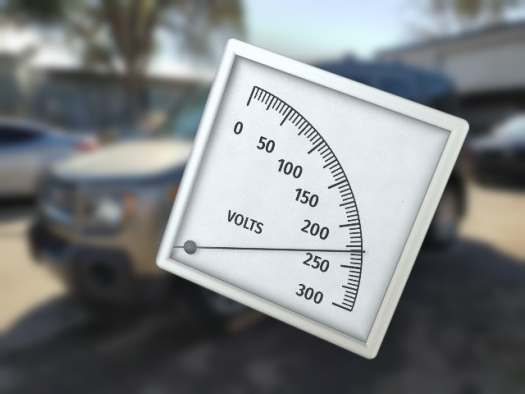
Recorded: value=230 unit=V
